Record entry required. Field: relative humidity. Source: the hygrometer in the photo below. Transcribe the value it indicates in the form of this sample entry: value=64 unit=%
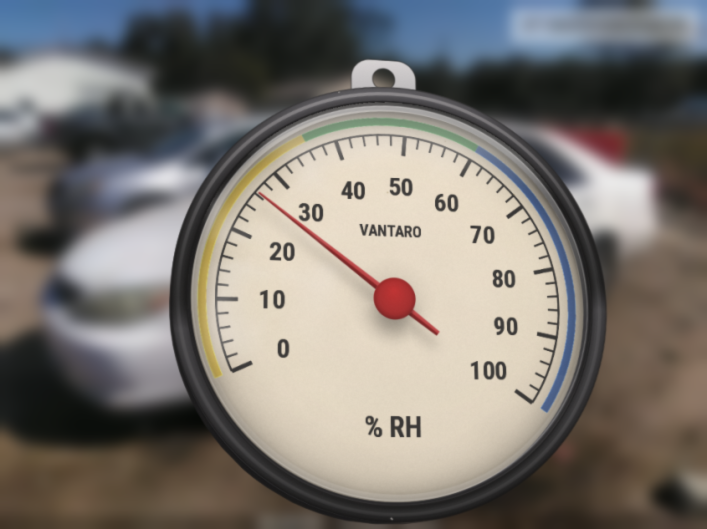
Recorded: value=26 unit=%
